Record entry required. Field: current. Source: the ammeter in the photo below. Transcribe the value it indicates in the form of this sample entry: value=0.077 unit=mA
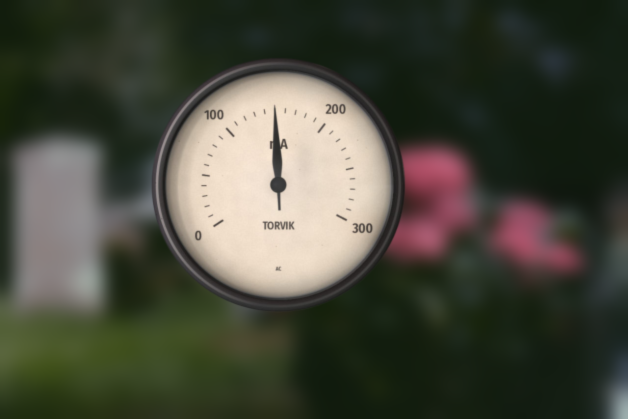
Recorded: value=150 unit=mA
